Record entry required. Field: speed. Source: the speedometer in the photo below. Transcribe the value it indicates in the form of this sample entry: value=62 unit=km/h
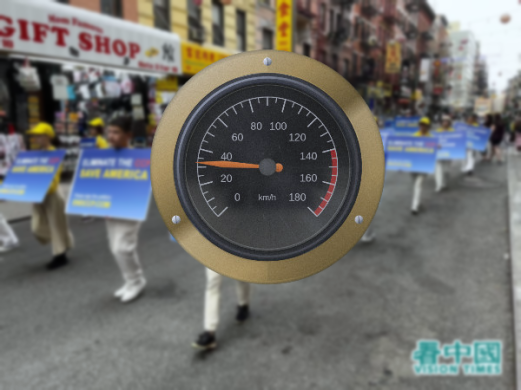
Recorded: value=32.5 unit=km/h
